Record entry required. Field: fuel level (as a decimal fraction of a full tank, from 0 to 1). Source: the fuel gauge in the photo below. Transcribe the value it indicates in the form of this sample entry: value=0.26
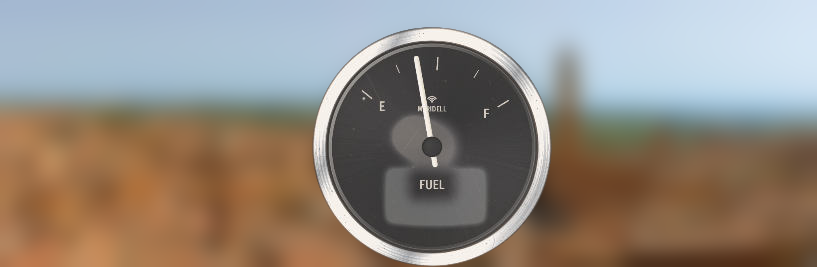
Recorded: value=0.375
